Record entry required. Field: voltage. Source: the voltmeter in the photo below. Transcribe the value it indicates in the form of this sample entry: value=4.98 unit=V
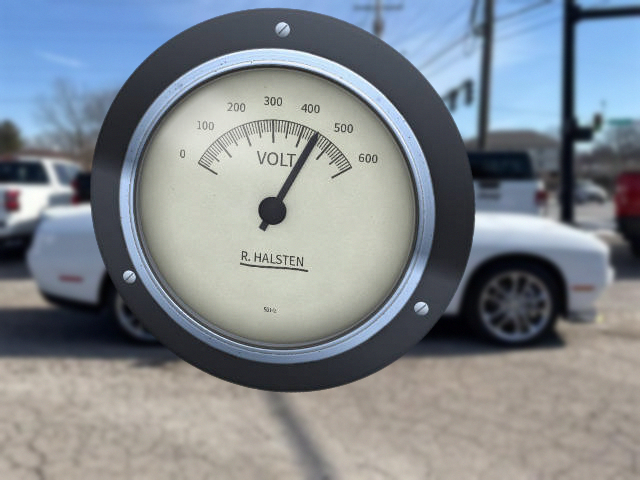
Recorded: value=450 unit=V
